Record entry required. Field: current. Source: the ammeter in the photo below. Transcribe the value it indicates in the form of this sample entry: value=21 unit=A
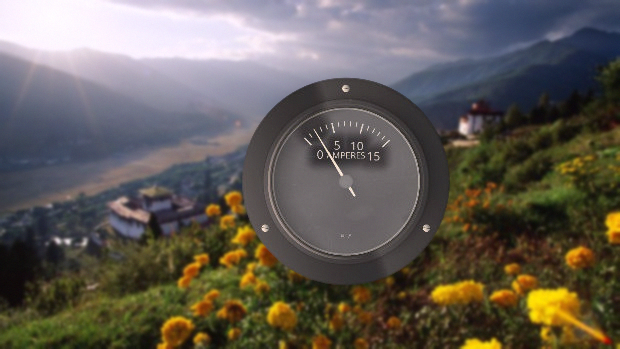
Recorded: value=2 unit=A
